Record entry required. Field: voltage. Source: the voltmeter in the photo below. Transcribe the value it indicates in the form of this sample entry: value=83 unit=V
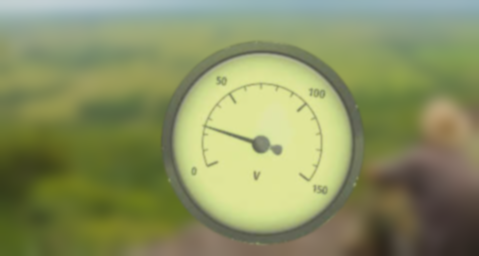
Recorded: value=25 unit=V
